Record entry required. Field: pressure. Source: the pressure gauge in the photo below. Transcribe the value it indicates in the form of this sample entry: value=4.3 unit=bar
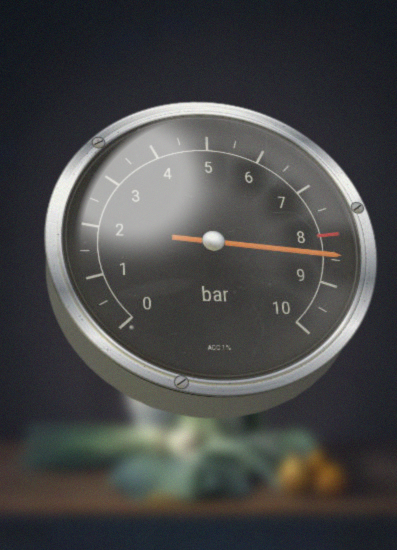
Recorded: value=8.5 unit=bar
